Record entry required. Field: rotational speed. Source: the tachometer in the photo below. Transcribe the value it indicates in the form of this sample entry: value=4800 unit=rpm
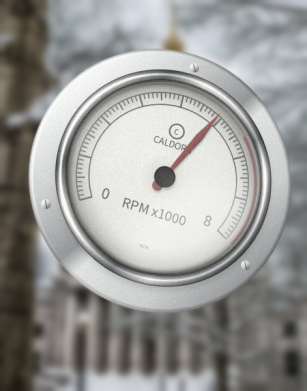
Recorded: value=4900 unit=rpm
